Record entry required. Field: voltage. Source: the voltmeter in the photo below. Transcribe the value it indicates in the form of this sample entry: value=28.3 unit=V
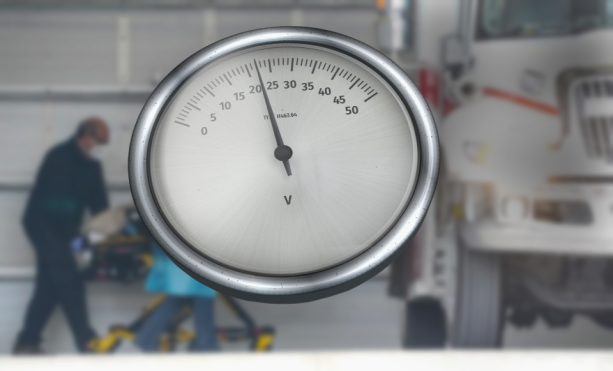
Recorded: value=22 unit=V
